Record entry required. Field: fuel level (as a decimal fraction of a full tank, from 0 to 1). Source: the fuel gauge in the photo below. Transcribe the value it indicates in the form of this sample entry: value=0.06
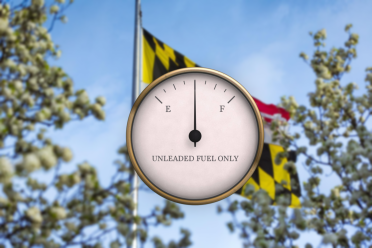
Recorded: value=0.5
